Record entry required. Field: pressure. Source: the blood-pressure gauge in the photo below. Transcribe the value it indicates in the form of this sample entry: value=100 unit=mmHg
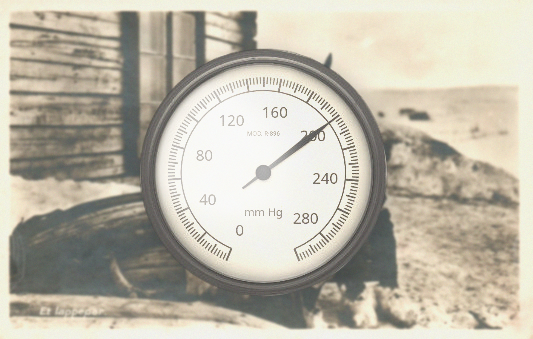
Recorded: value=200 unit=mmHg
